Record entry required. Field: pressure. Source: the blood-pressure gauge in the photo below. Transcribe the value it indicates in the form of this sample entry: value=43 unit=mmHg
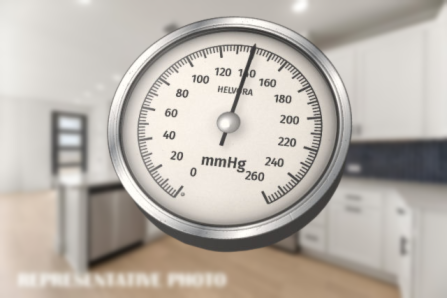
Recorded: value=140 unit=mmHg
